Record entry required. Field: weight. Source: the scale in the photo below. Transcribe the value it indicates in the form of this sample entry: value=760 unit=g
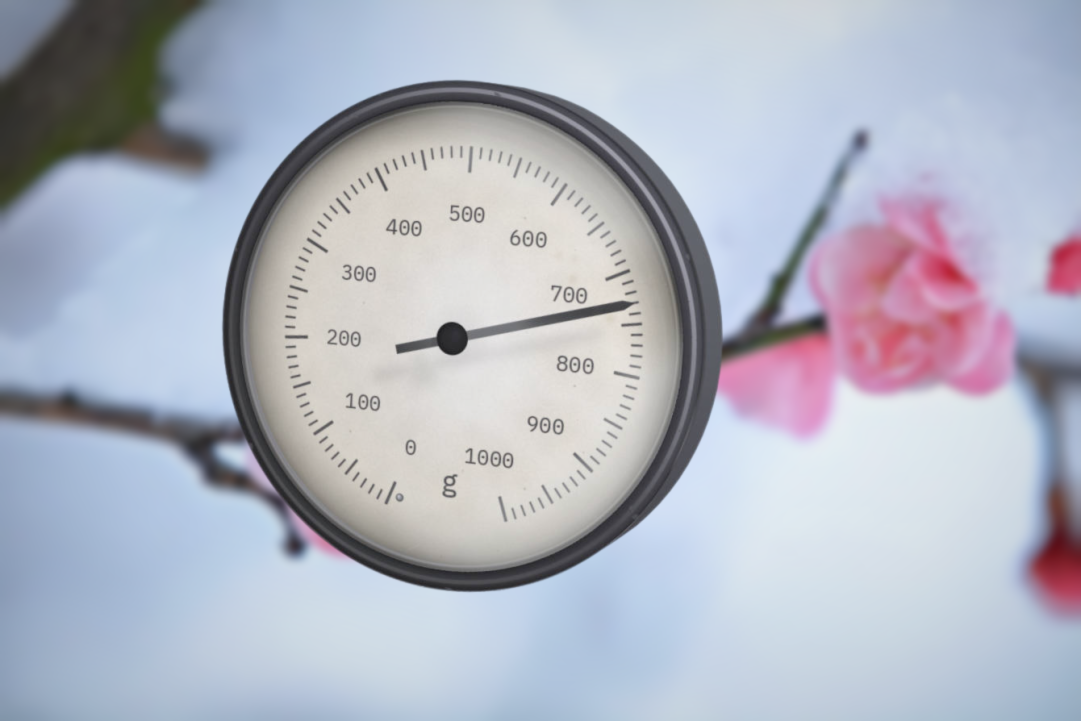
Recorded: value=730 unit=g
